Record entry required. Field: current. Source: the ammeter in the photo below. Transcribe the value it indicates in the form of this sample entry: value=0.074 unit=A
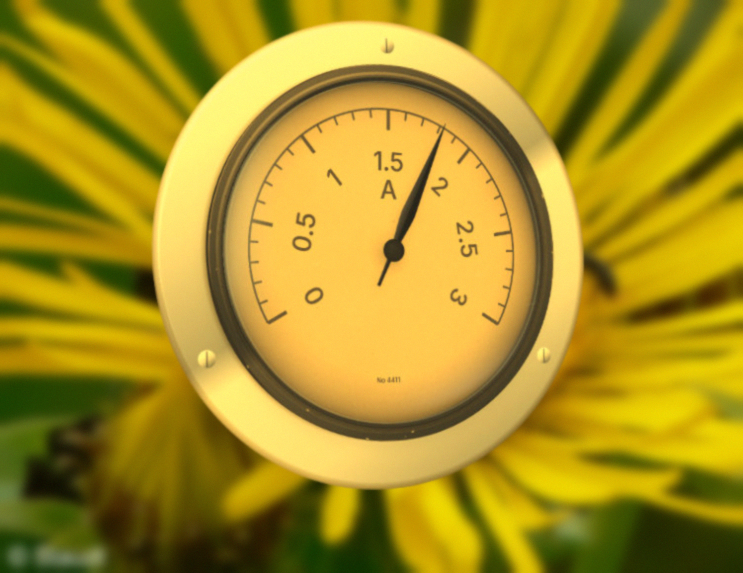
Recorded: value=1.8 unit=A
